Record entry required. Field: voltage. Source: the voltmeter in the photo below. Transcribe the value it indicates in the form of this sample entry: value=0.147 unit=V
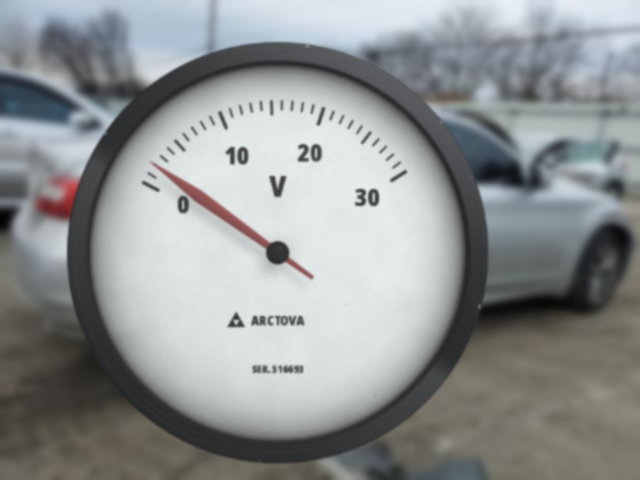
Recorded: value=2 unit=V
